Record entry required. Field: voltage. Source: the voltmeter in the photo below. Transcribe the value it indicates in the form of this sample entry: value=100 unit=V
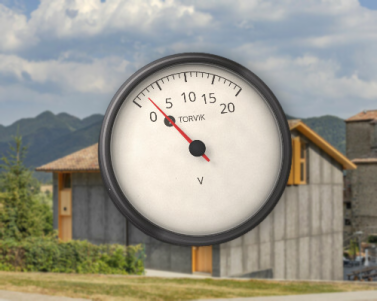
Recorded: value=2 unit=V
